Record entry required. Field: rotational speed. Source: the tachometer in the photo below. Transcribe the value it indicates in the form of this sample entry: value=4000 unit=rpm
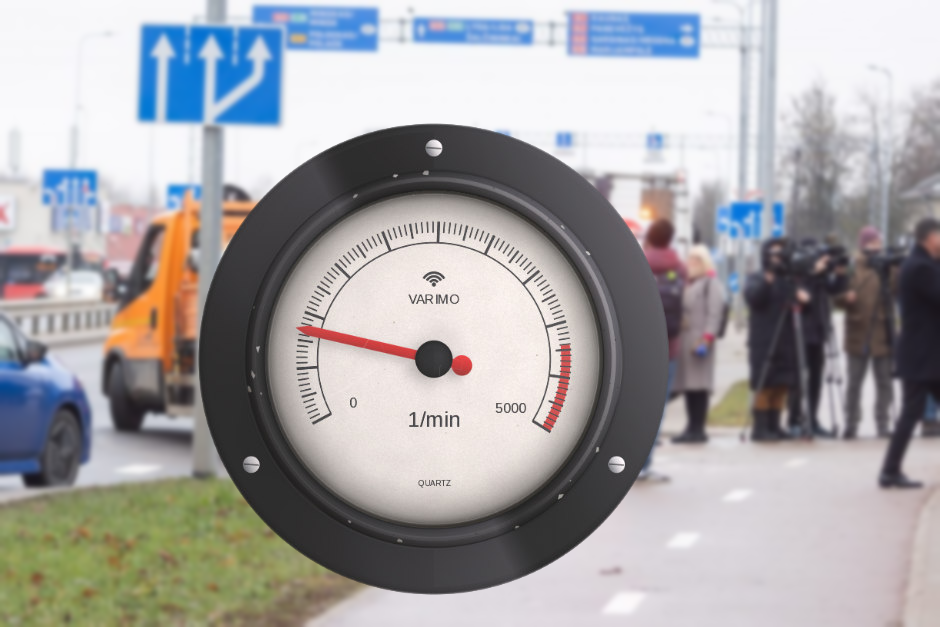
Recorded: value=850 unit=rpm
